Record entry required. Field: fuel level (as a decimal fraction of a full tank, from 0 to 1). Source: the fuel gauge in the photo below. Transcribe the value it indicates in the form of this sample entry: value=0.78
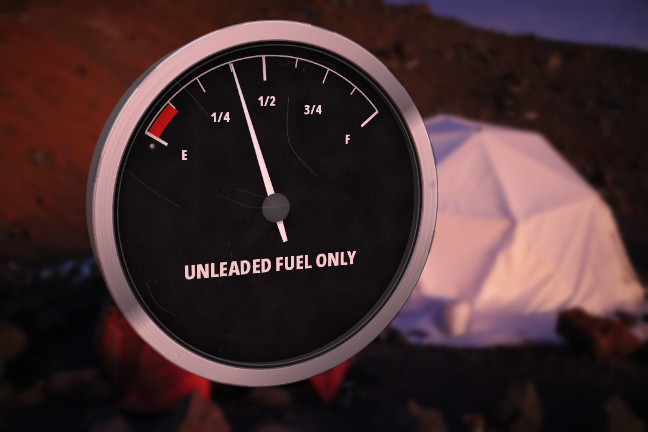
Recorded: value=0.375
